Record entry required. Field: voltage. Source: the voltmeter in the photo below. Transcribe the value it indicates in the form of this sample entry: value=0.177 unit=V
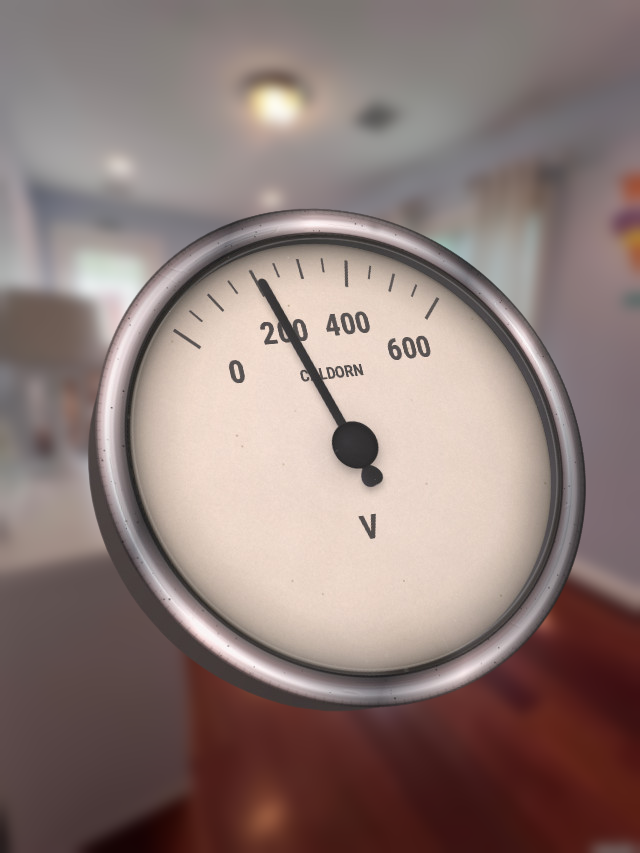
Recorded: value=200 unit=V
